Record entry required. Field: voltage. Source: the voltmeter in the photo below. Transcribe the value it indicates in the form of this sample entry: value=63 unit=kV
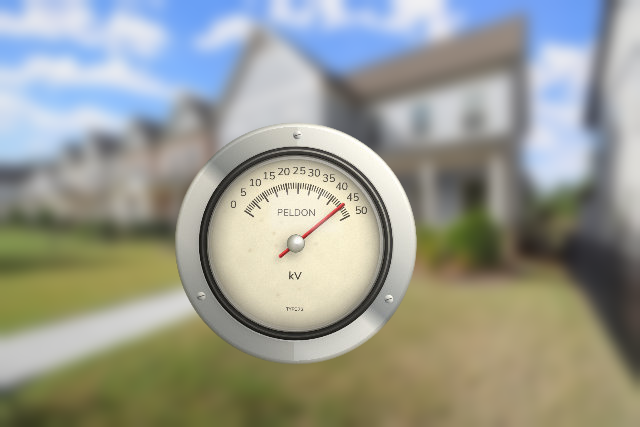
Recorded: value=45 unit=kV
